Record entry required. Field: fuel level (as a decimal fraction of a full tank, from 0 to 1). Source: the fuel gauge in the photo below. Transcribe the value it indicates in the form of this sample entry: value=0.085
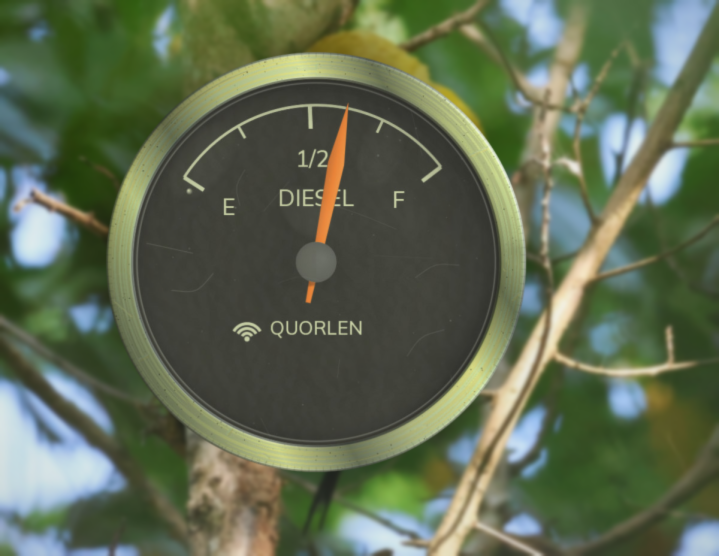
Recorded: value=0.625
